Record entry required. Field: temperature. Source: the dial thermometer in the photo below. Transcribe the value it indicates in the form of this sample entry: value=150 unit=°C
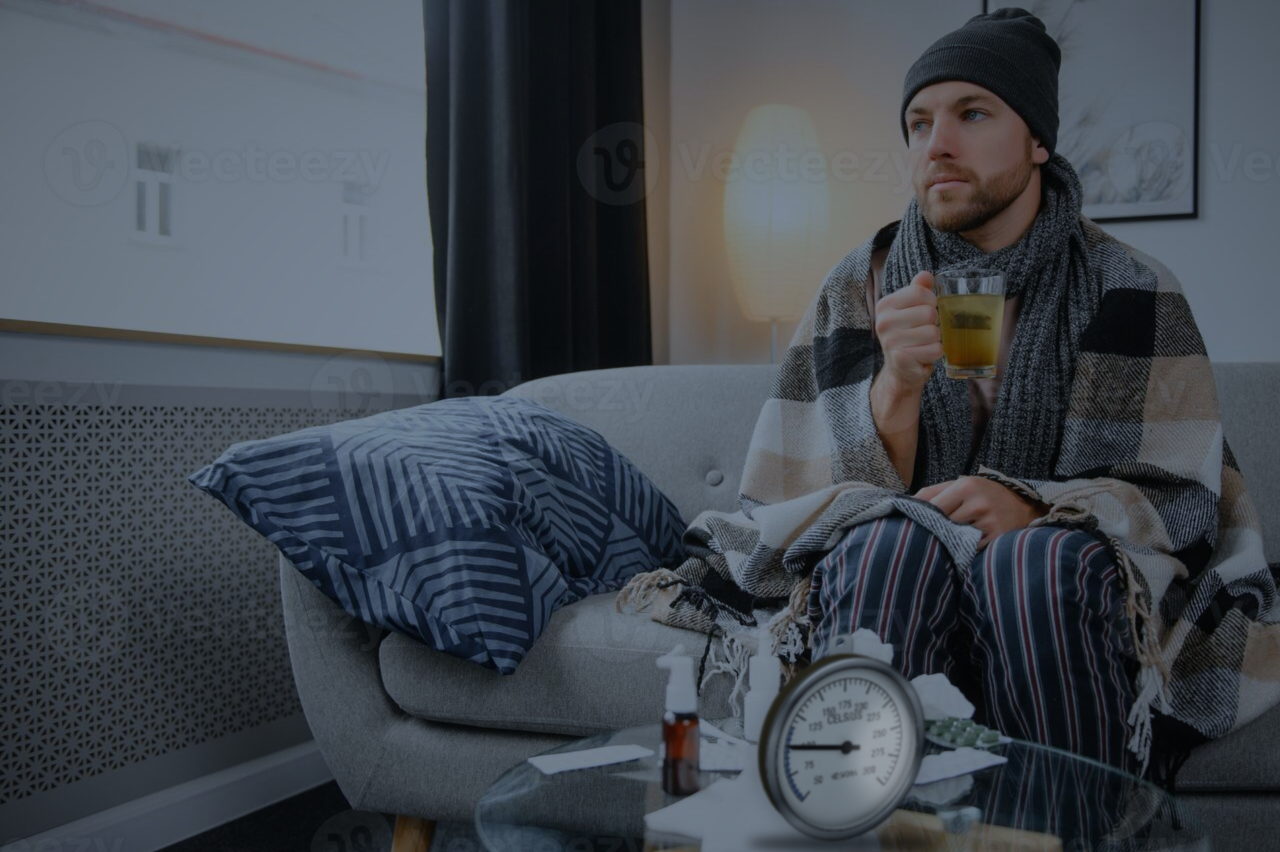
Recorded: value=100 unit=°C
